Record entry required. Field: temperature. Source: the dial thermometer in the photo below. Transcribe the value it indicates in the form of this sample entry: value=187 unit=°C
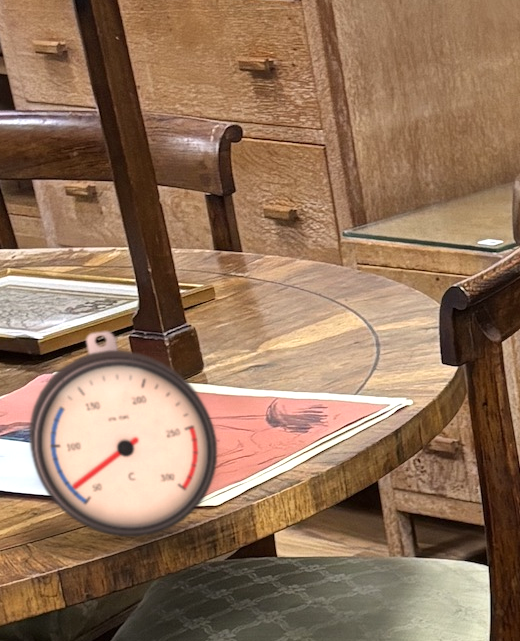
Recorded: value=65 unit=°C
